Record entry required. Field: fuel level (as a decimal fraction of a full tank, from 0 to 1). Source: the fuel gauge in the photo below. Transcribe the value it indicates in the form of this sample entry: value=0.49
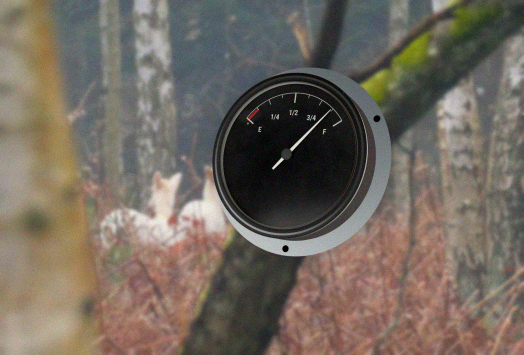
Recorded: value=0.875
